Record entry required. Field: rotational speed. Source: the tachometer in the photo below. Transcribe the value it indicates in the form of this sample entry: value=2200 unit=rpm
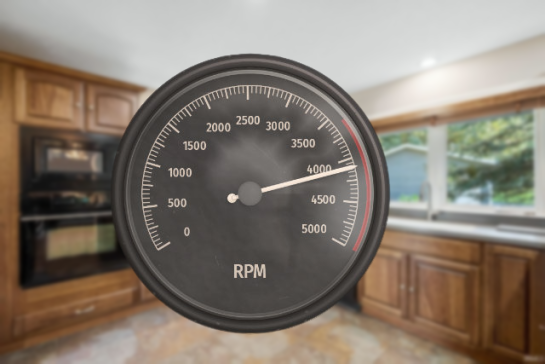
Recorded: value=4100 unit=rpm
